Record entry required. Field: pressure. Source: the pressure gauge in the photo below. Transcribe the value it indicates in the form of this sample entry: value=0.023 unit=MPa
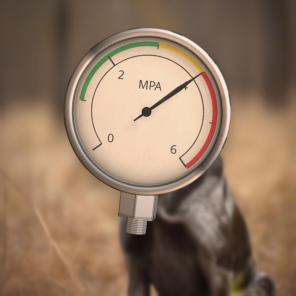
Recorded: value=4 unit=MPa
